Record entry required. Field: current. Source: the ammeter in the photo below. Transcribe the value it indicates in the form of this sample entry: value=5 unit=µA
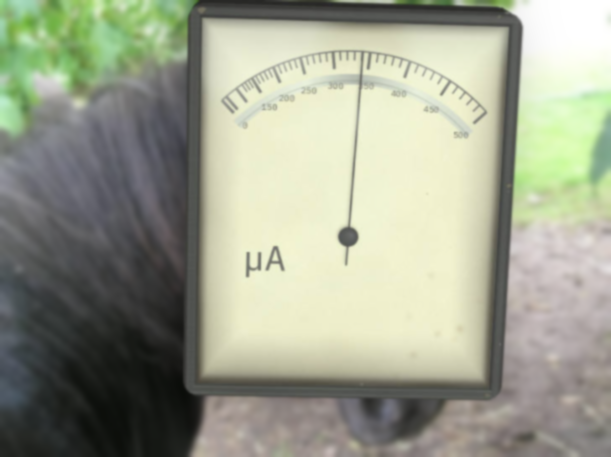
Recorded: value=340 unit=µA
